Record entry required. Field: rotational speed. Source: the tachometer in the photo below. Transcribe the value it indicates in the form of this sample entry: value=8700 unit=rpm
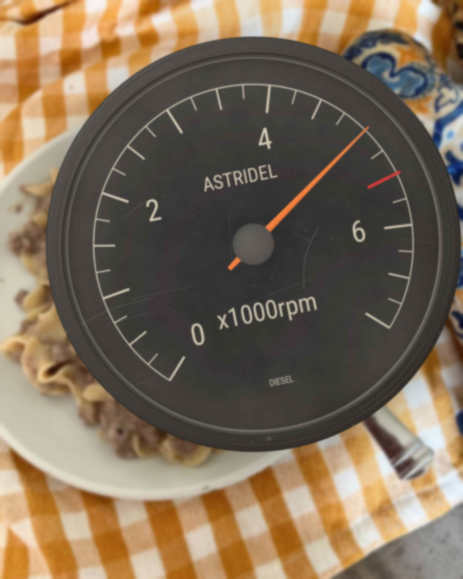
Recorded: value=5000 unit=rpm
